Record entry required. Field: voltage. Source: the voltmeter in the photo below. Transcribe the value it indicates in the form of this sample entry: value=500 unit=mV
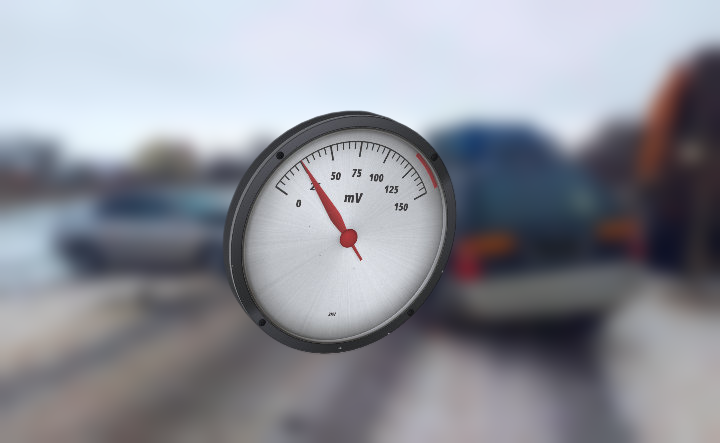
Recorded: value=25 unit=mV
